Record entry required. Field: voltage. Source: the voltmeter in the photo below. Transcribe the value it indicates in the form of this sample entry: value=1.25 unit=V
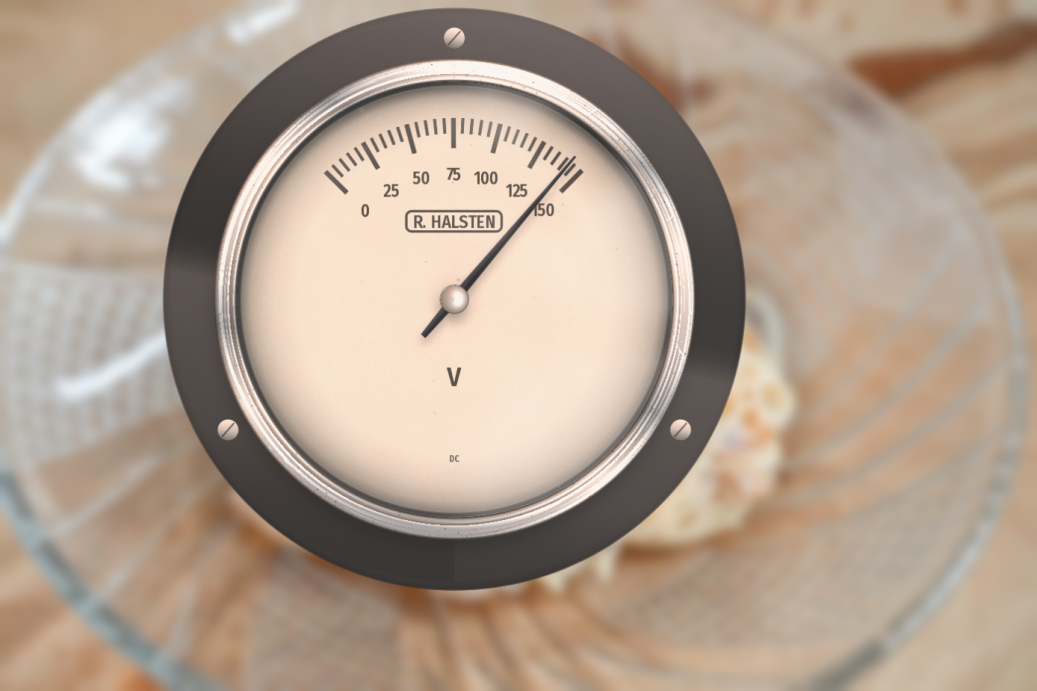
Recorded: value=142.5 unit=V
